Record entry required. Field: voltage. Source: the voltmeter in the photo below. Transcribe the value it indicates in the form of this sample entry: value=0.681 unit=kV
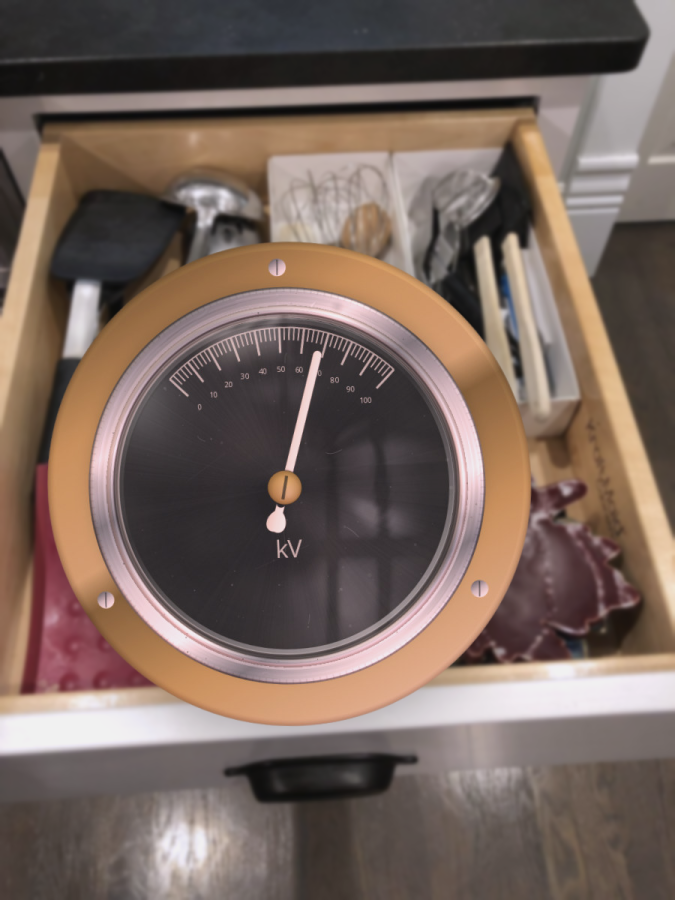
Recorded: value=68 unit=kV
